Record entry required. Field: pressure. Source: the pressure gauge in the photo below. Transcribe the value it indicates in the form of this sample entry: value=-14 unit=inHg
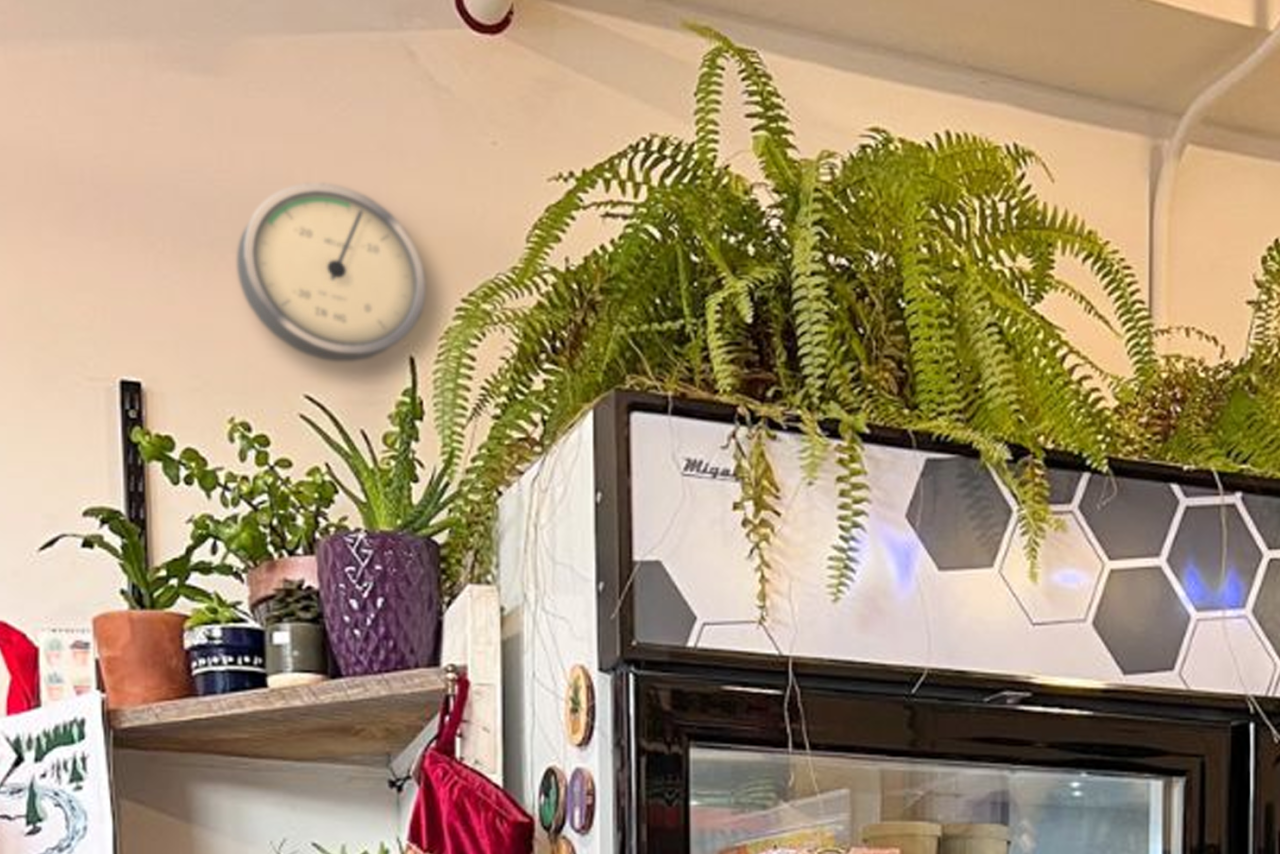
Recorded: value=-13 unit=inHg
